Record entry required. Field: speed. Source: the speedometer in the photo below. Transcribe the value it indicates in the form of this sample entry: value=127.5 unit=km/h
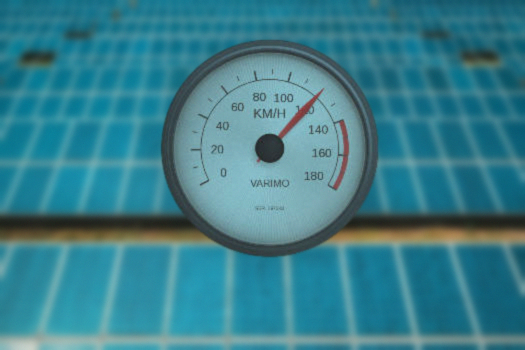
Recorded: value=120 unit=km/h
